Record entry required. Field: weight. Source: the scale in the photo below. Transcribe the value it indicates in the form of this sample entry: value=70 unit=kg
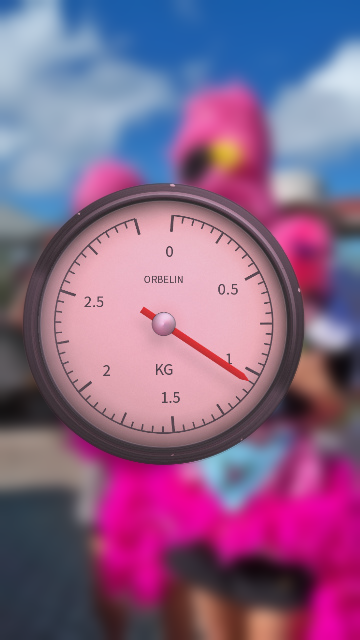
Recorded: value=1.05 unit=kg
